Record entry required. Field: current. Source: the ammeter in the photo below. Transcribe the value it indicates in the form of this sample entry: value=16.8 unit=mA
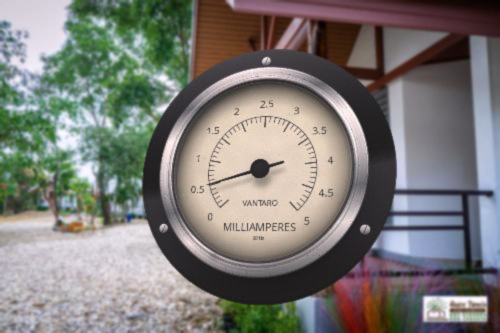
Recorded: value=0.5 unit=mA
